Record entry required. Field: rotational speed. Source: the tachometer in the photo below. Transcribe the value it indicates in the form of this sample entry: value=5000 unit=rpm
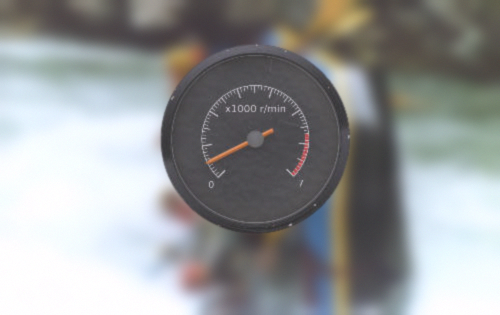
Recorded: value=500 unit=rpm
